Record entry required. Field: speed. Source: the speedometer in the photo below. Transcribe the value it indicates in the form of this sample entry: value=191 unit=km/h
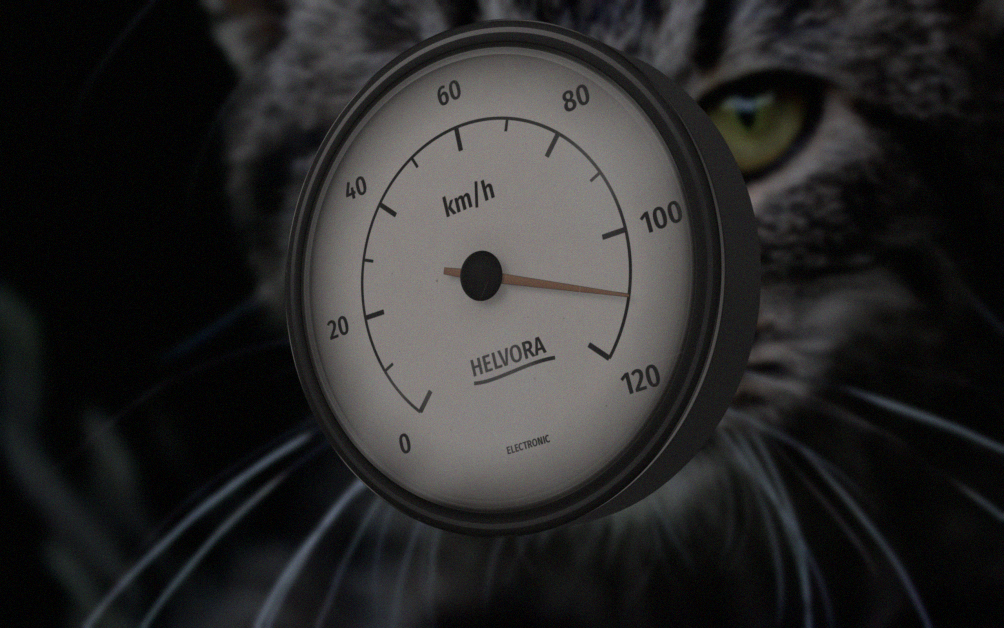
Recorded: value=110 unit=km/h
